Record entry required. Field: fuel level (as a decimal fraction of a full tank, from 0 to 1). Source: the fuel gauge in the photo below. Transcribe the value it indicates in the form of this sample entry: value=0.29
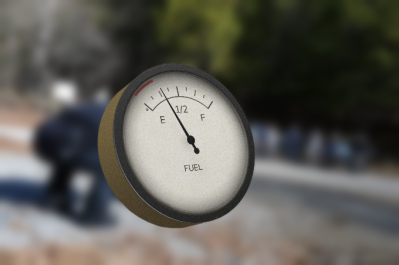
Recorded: value=0.25
